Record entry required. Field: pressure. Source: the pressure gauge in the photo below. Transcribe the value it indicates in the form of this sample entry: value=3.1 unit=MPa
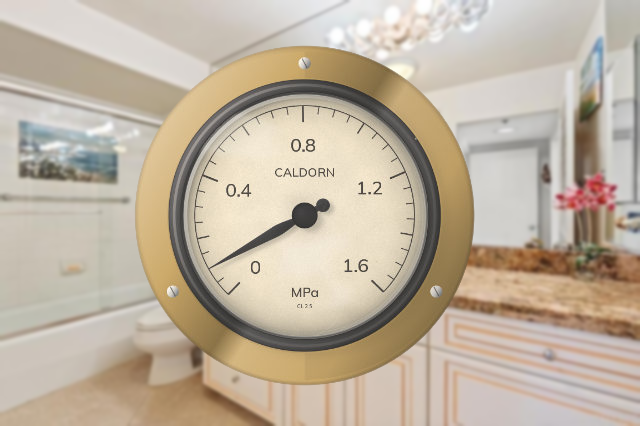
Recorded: value=0.1 unit=MPa
